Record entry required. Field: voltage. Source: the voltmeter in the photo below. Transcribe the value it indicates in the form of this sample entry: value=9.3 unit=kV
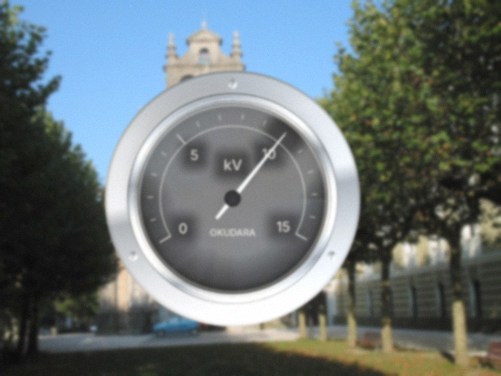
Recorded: value=10 unit=kV
